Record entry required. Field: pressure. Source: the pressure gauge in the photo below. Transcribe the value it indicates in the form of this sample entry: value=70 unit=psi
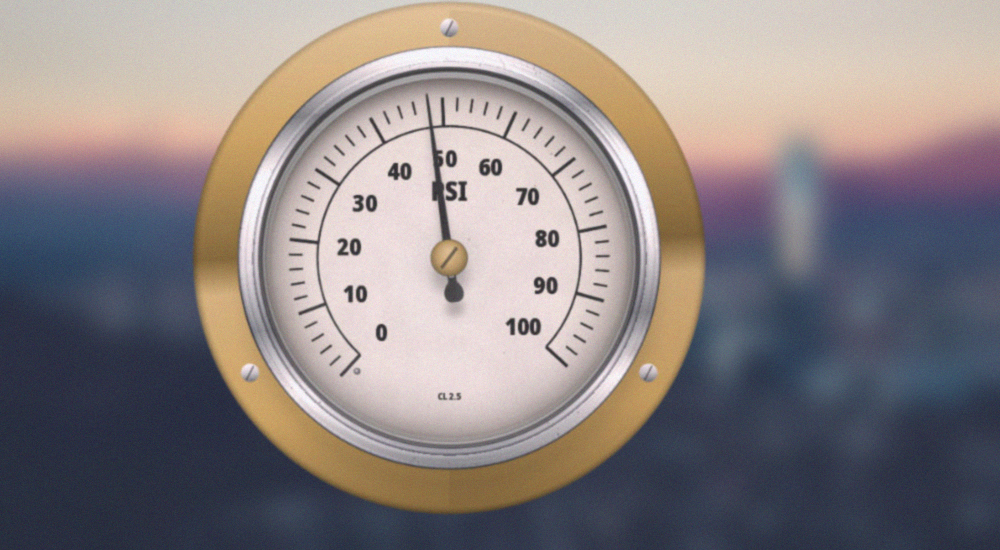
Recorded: value=48 unit=psi
